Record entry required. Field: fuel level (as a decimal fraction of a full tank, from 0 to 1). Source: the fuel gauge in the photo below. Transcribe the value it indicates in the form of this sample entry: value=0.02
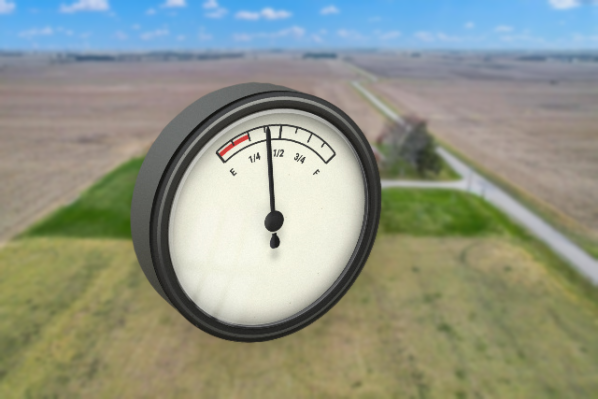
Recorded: value=0.375
